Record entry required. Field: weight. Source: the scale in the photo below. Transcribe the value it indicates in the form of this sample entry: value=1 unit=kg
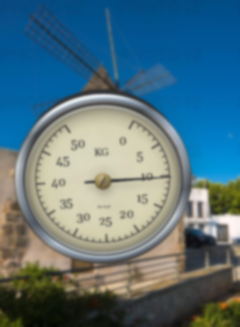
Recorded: value=10 unit=kg
